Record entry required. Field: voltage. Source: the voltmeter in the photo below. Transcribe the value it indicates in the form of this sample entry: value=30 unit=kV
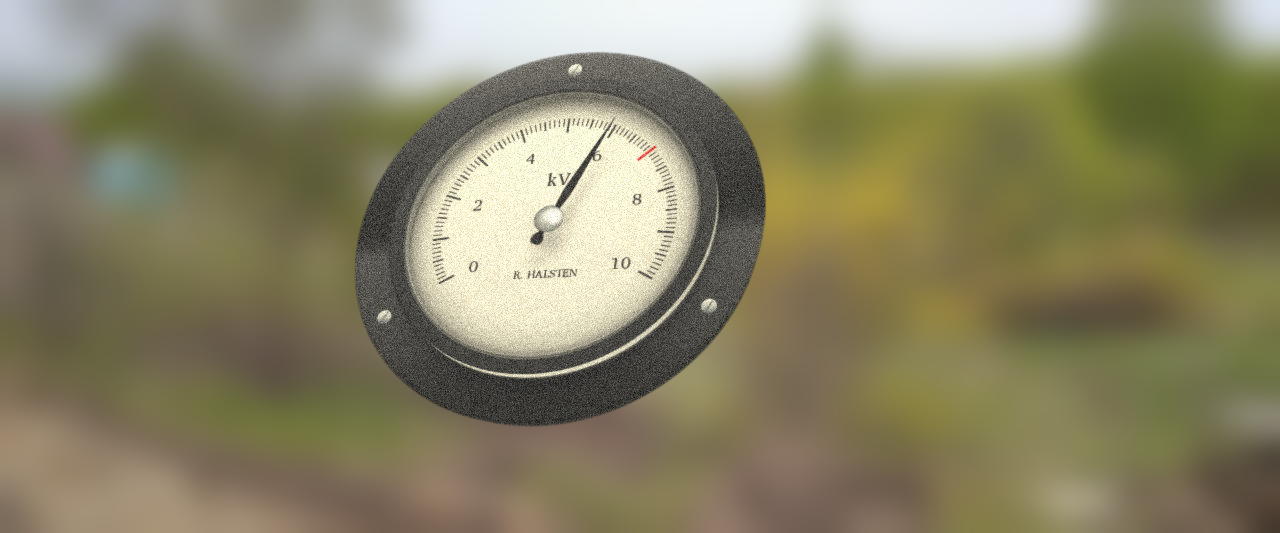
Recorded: value=6 unit=kV
